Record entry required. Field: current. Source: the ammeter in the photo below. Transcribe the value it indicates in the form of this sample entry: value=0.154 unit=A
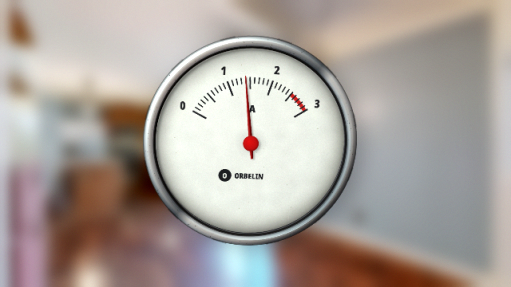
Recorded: value=1.4 unit=A
